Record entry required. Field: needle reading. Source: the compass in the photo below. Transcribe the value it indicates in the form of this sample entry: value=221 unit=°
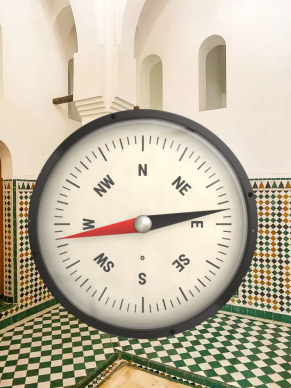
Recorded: value=260 unit=°
